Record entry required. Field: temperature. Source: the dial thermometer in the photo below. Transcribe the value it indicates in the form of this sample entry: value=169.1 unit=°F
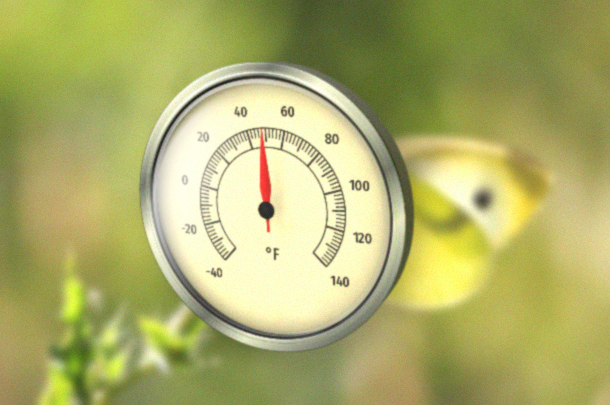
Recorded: value=50 unit=°F
